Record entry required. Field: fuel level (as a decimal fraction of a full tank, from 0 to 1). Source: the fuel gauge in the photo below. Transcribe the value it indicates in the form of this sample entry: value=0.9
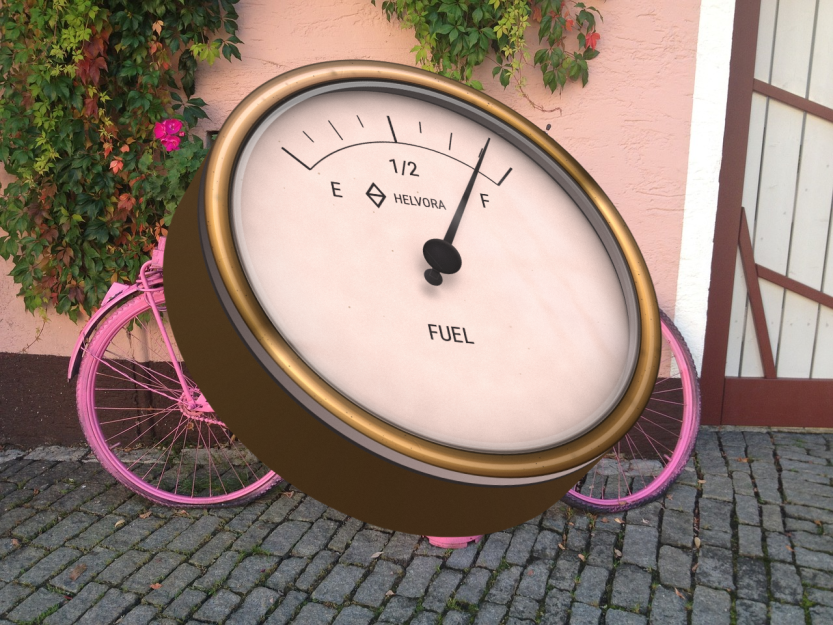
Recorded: value=0.875
